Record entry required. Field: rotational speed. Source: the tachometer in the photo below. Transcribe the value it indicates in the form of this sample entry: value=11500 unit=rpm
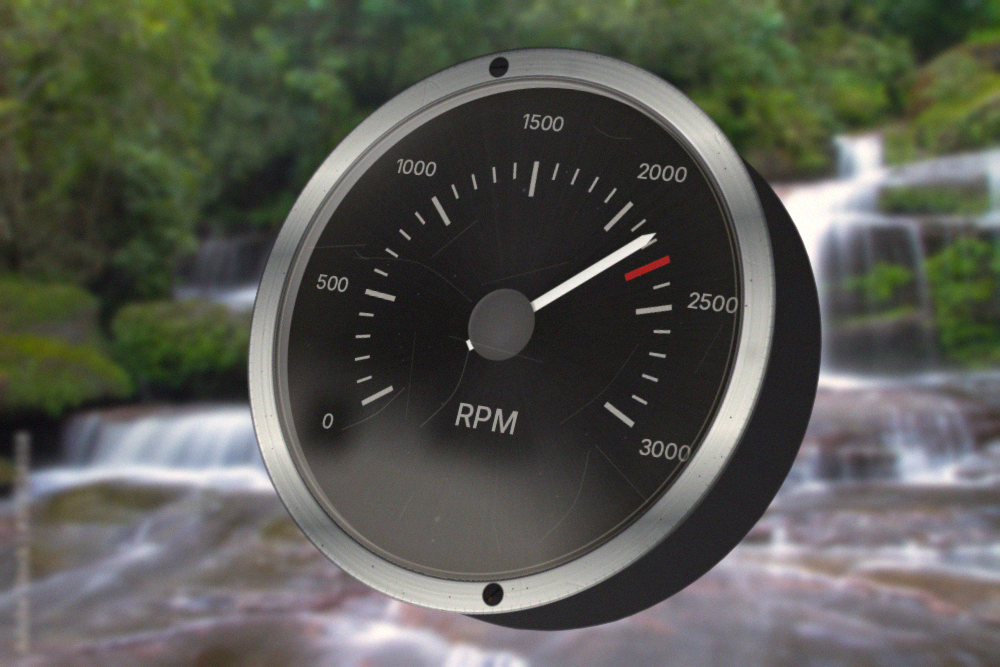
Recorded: value=2200 unit=rpm
